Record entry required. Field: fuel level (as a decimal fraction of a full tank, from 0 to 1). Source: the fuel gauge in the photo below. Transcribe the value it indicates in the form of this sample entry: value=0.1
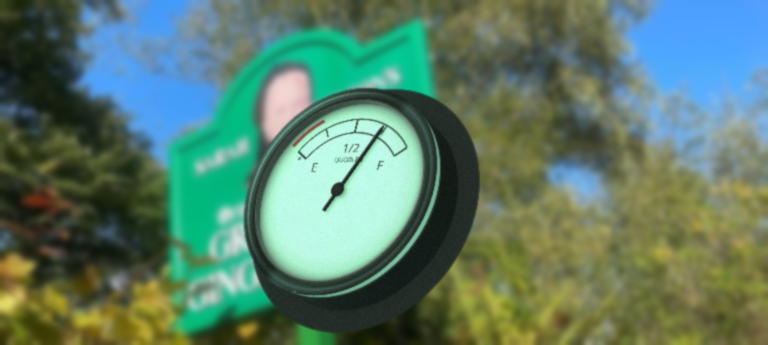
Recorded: value=0.75
